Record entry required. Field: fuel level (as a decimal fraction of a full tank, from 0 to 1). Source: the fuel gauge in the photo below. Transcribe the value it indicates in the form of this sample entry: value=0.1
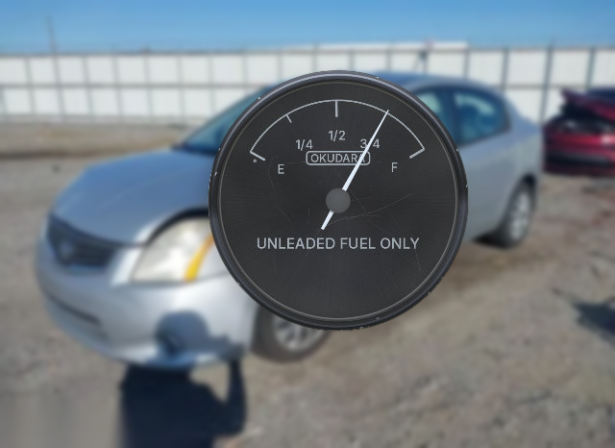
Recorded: value=0.75
